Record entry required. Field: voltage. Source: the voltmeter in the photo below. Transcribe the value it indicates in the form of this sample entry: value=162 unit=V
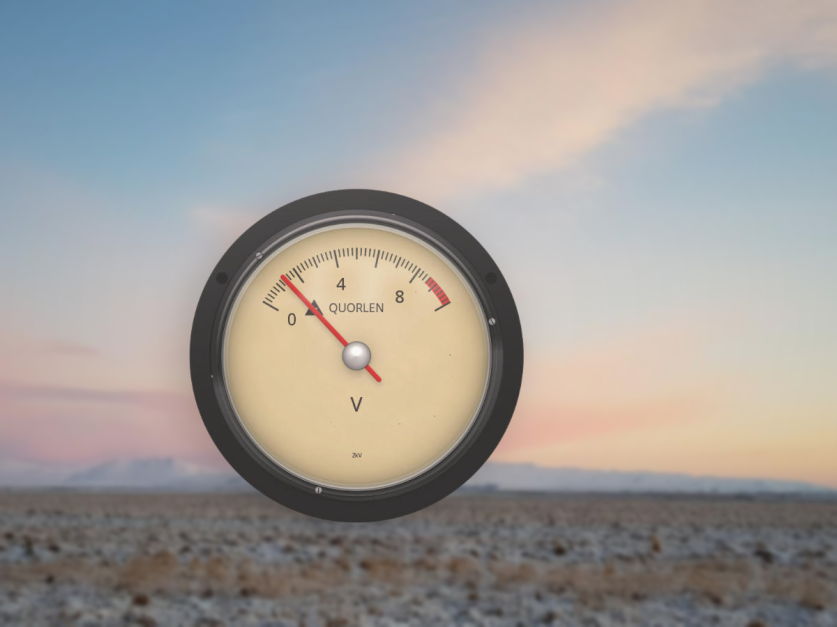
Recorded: value=1.4 unit=V
